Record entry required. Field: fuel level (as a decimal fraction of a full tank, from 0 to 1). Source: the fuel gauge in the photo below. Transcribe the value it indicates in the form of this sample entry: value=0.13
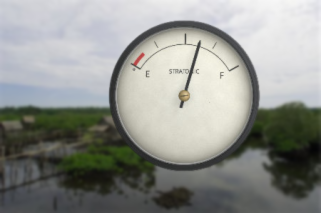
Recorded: value=0.625
